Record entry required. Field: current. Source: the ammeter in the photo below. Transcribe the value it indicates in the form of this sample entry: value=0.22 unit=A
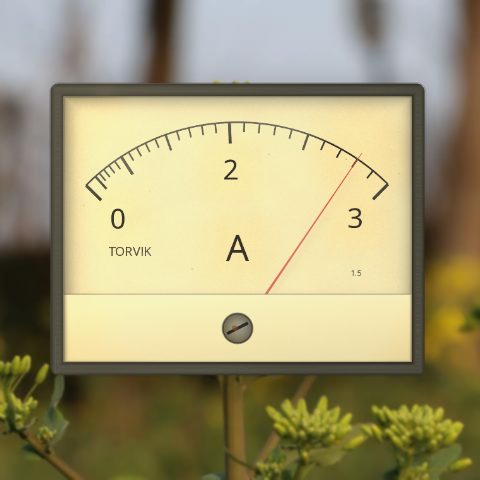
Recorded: value=2.8 unit=A
